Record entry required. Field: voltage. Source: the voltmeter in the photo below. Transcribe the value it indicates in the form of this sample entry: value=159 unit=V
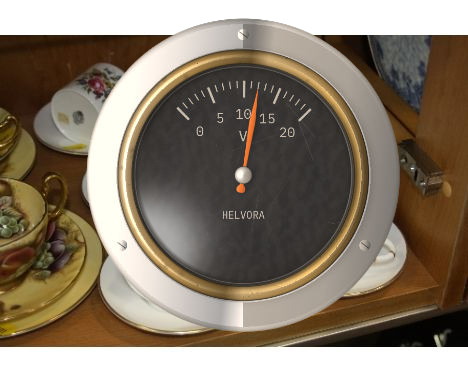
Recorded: value=12 unit=V
